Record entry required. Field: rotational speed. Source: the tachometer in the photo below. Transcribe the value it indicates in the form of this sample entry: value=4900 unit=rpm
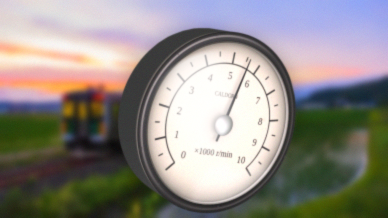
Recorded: value=5500 unit=rpm
